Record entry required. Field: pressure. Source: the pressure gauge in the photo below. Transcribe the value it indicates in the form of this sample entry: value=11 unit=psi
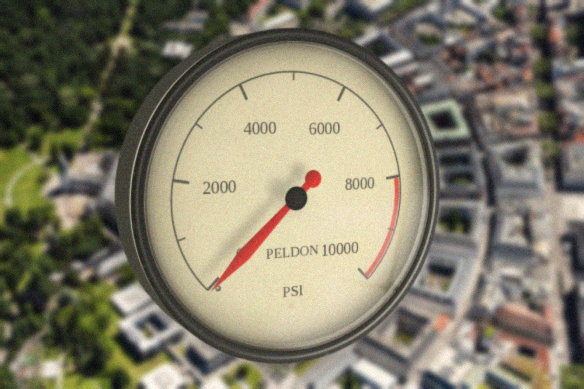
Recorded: value=0 unit=psi
